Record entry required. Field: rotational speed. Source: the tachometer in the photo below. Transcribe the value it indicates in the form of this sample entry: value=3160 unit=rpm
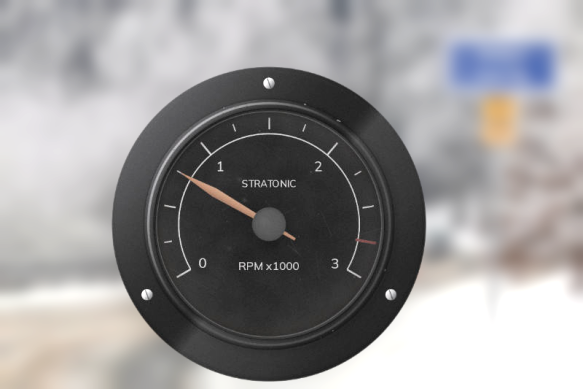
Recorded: value=750 unit=rpm
